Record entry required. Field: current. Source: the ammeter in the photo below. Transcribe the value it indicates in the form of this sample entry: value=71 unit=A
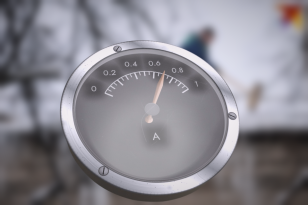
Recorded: value=0.7 unit=A
